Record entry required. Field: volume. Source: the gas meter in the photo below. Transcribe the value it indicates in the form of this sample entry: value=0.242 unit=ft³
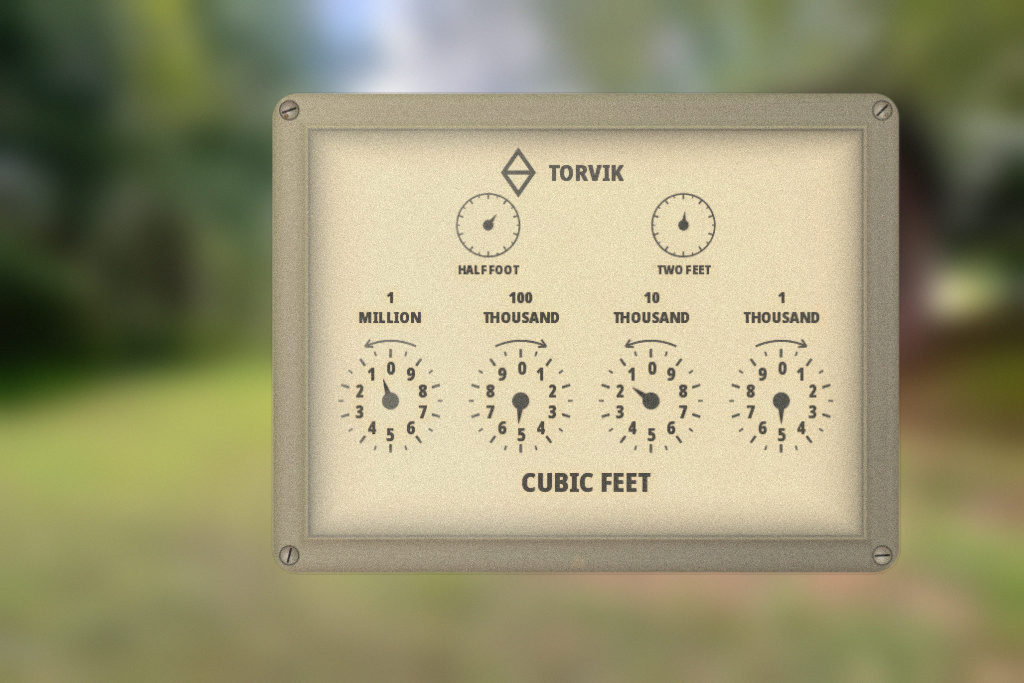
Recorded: value=51500 unit=ft³
